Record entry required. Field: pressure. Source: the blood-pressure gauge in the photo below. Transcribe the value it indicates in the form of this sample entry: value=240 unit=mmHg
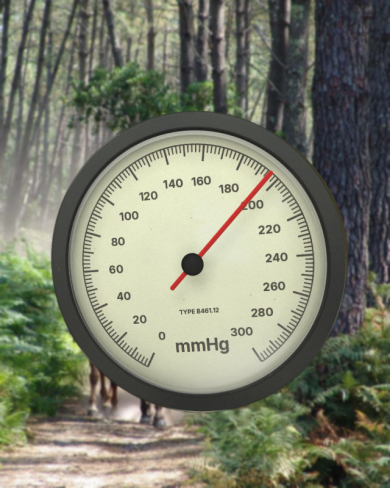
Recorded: value=196 unit=mmHg
